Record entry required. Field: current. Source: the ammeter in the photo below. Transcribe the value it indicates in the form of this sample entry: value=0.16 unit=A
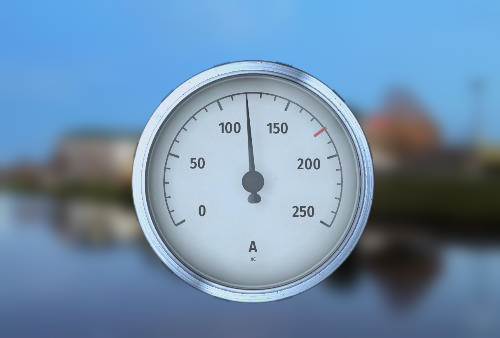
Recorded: value=120 unit=A
